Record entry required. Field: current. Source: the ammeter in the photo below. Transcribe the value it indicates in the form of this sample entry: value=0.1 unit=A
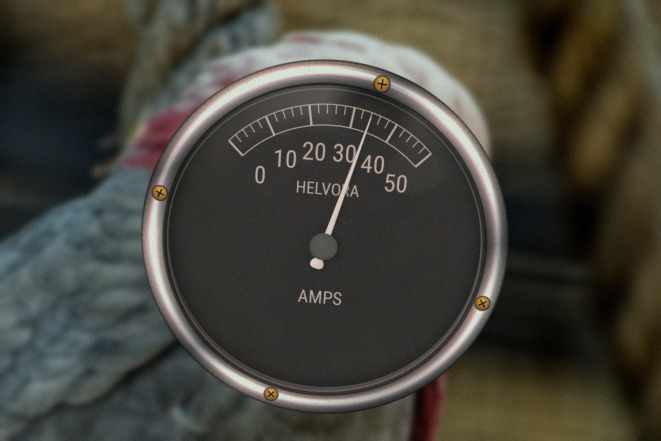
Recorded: value=34 unit=A
